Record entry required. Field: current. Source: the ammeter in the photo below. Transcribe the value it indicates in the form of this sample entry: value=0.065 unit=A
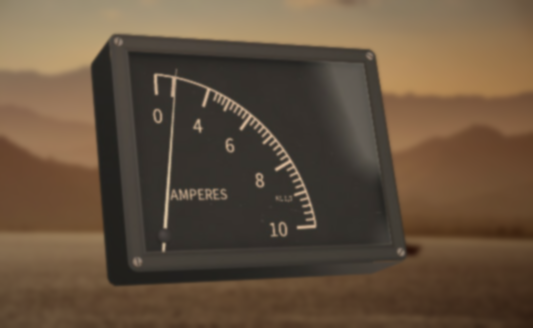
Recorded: value=2 unit=A
